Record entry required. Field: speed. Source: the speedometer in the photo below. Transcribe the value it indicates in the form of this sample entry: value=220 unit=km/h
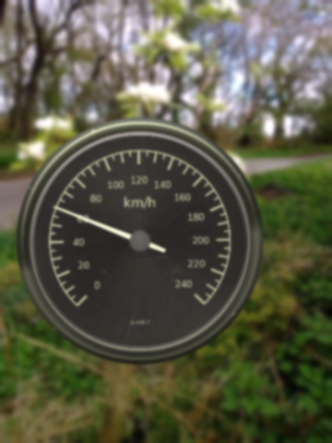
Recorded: value=60 unit=km/h
